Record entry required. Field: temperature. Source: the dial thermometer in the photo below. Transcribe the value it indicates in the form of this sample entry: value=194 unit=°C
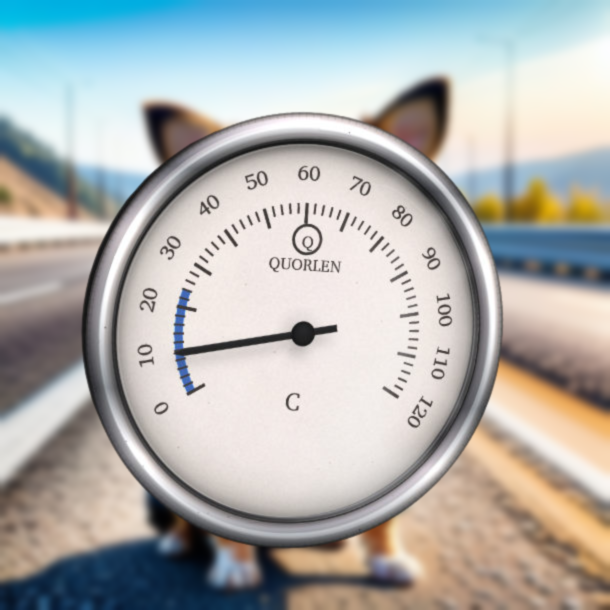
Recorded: value=10 unit=°C
